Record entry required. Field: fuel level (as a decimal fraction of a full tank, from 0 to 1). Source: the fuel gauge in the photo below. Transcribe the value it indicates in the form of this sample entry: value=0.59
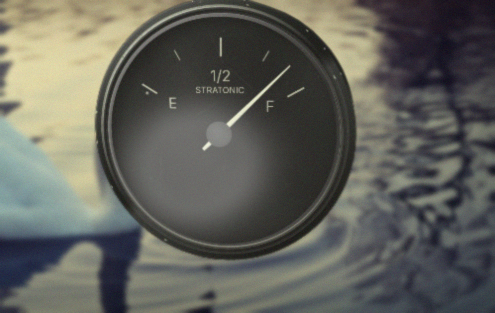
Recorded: value=0.875
